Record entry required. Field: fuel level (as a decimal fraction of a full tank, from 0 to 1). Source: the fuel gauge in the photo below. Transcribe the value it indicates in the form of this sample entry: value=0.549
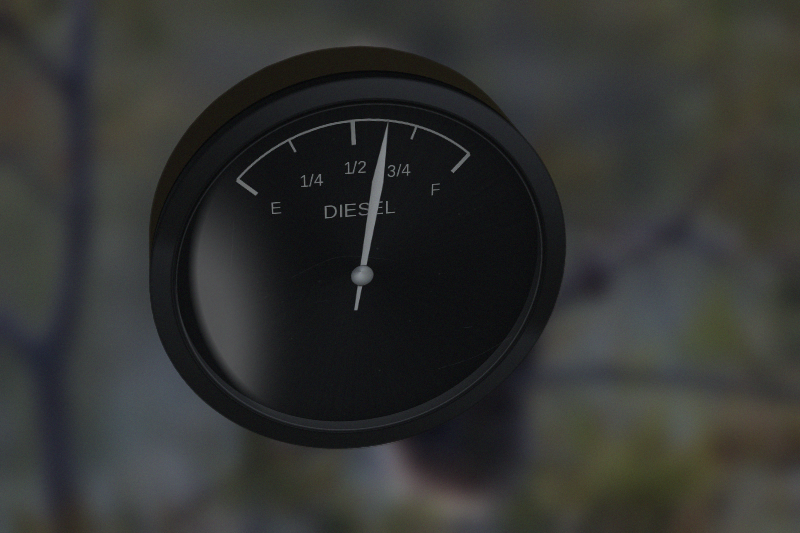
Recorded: value=0.625
